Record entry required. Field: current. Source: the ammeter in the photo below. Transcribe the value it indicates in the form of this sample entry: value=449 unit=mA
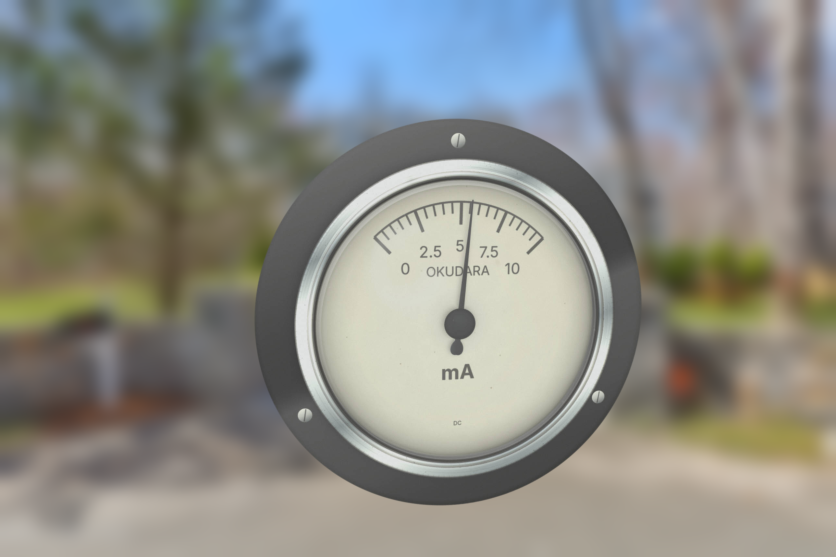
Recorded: value=5.5 unit=mA
